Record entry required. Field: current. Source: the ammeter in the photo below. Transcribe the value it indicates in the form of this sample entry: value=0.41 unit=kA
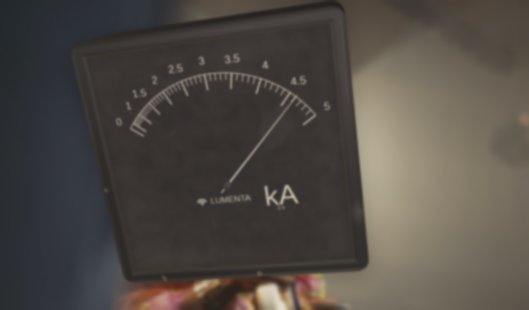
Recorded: value=4.6 unit=kA
